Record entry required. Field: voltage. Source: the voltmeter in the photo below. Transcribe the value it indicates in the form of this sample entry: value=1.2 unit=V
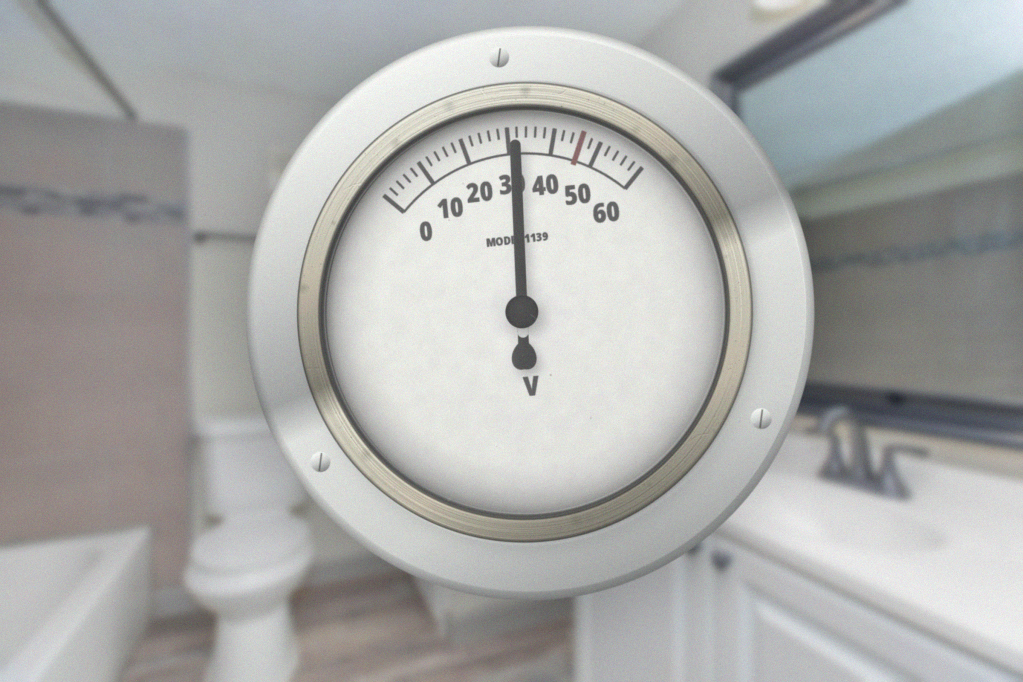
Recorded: value=32 unit=V
